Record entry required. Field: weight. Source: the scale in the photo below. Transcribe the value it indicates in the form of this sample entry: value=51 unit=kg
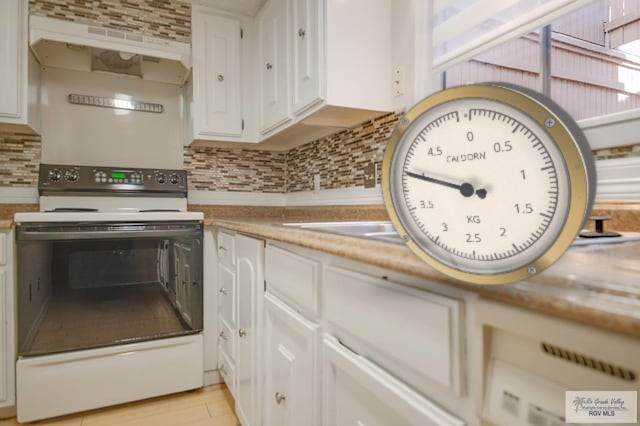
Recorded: value=4 unit=kg
